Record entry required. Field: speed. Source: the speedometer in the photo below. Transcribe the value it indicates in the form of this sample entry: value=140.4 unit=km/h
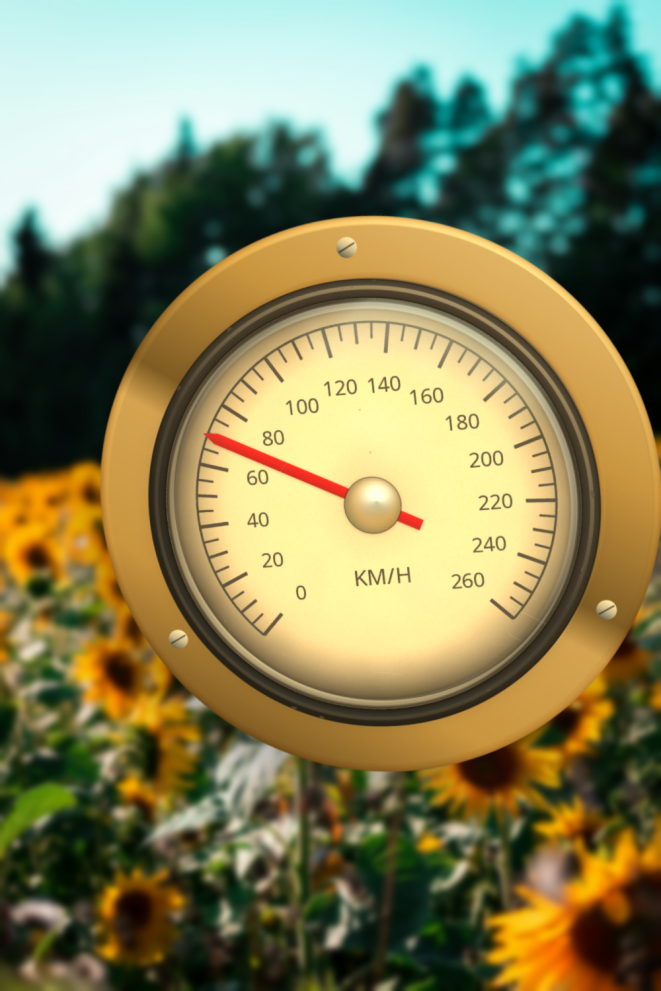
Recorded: value=70 unit=km/h
